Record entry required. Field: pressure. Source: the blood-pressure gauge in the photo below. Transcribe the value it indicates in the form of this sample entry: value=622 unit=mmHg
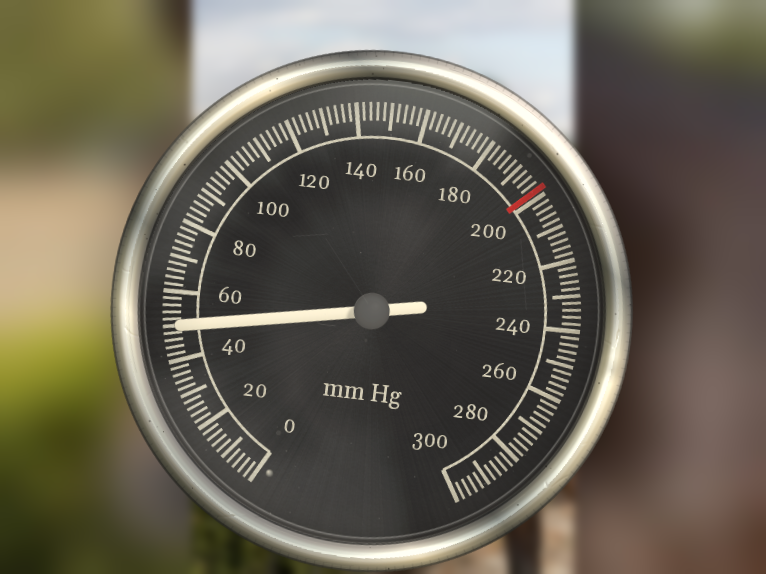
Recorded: value=50 unit=mmHg
